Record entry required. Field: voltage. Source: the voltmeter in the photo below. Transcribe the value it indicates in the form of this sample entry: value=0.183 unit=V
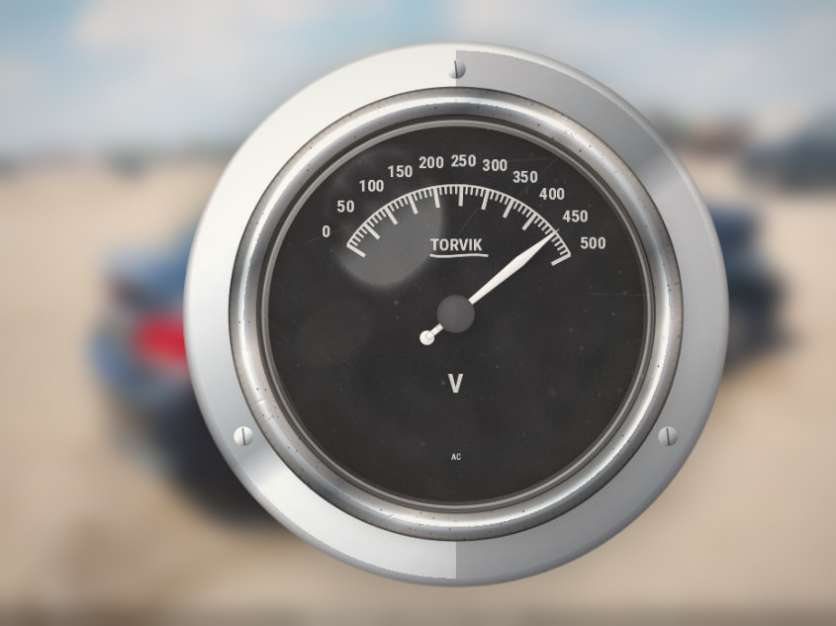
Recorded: value=450 unit=V
